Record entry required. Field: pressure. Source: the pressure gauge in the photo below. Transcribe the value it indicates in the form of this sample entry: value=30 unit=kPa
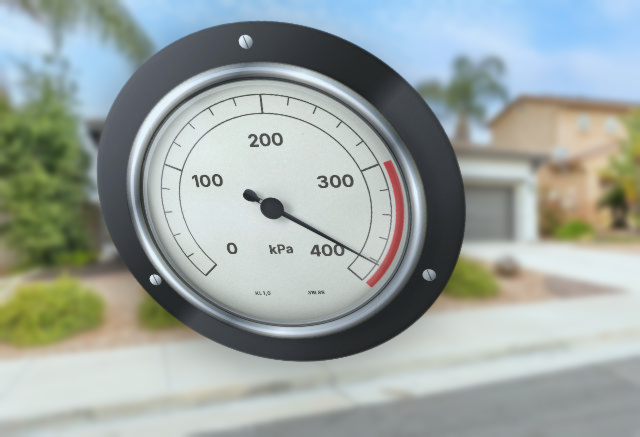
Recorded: value=380 unit=kPa
